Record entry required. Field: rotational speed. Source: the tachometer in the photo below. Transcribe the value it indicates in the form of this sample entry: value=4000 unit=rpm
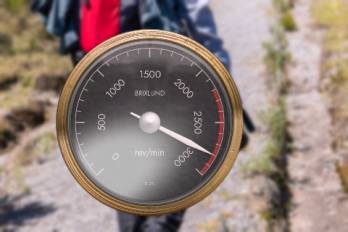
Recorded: value=2800 unit=rpm
